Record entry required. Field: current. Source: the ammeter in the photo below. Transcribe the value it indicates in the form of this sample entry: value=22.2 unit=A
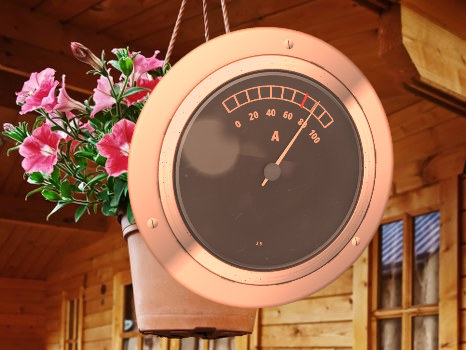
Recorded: value=80 unit=A
